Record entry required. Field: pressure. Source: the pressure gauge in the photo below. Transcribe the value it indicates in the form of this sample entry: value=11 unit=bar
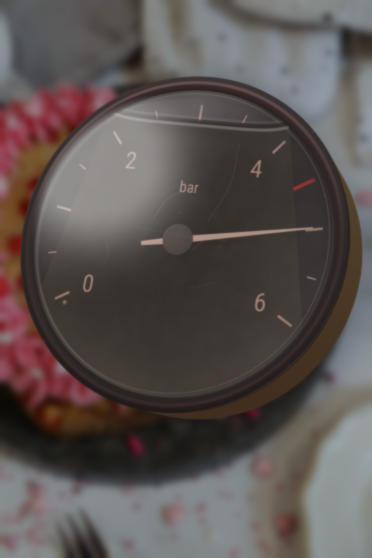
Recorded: value=5 unit=bar
